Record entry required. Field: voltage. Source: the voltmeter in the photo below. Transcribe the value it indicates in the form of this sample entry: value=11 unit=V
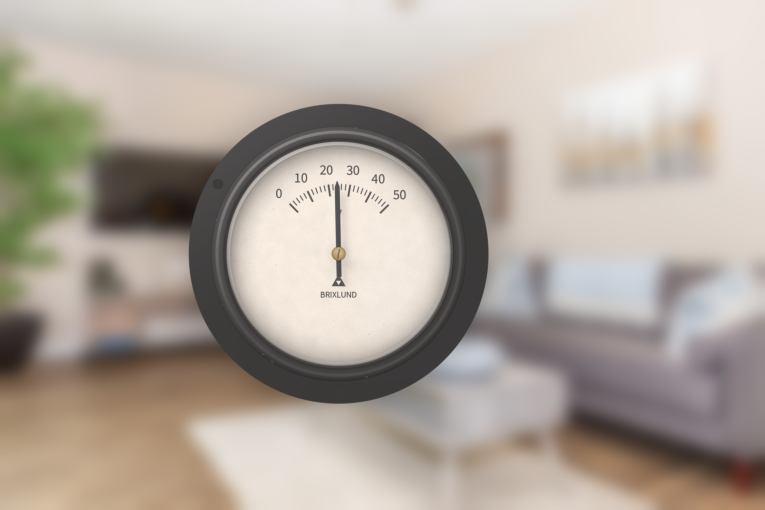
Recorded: value=24 unit=V
